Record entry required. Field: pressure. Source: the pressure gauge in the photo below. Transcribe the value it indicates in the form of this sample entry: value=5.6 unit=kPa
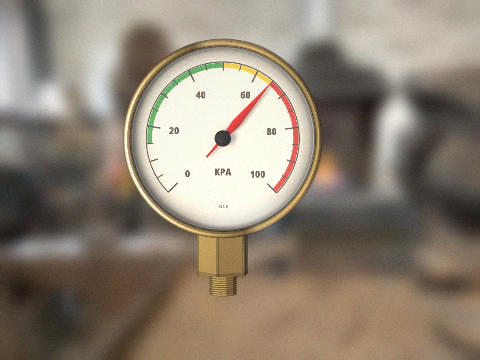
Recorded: value=65 unit=kPa
